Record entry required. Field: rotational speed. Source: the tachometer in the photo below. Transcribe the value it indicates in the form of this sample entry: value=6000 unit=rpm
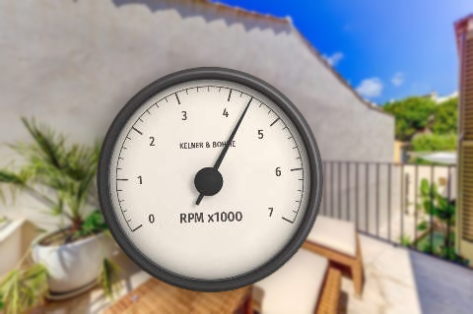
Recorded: value=4400 unit=rpm
